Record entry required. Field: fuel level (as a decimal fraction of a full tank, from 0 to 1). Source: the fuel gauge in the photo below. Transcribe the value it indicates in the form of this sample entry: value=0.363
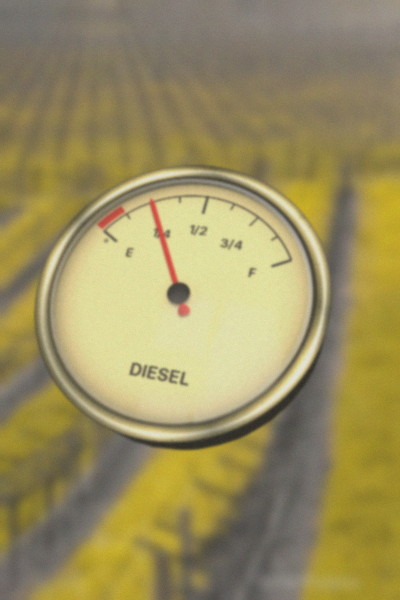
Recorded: value=0.25
